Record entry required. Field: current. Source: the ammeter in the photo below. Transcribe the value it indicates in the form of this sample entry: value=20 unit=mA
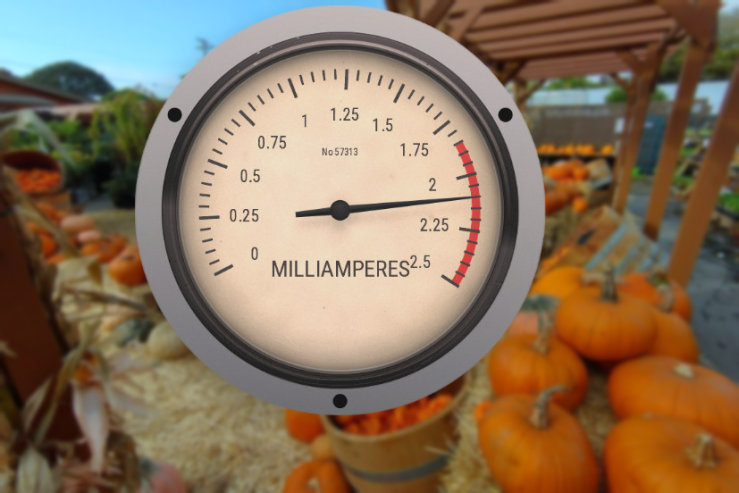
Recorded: value=2.1 unit=mA
